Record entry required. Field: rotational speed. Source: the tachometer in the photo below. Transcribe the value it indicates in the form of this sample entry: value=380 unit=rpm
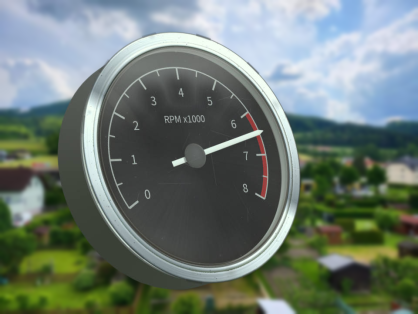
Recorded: value=6500 unit=rpm
